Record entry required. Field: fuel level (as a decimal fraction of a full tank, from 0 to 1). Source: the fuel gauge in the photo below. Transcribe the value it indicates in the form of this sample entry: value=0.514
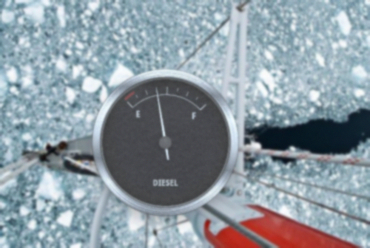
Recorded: value=0.375
